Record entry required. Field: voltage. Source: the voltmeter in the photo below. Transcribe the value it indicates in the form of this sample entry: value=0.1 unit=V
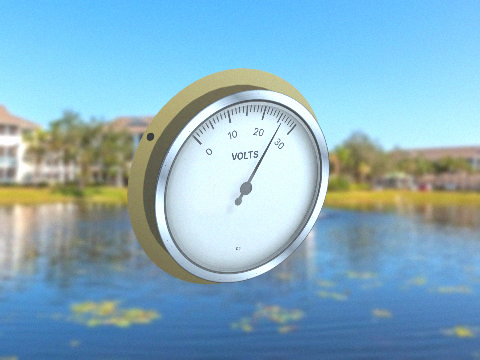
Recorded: value=25 unit=V
